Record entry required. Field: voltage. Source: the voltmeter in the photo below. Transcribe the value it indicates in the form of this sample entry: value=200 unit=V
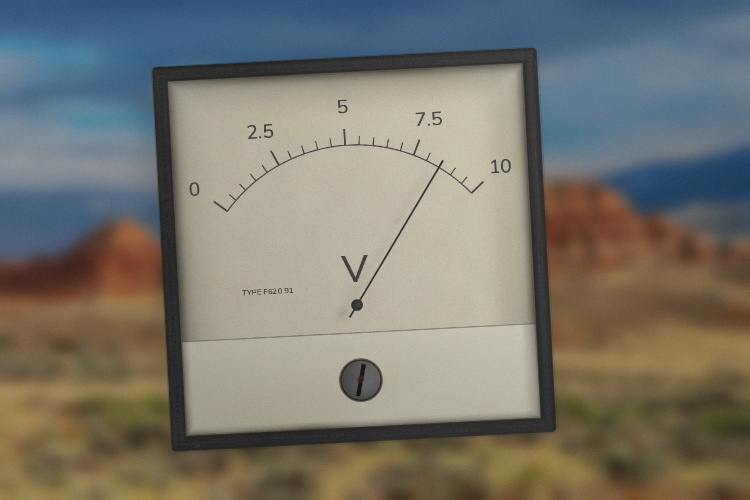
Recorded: value=8.5 unit=V
